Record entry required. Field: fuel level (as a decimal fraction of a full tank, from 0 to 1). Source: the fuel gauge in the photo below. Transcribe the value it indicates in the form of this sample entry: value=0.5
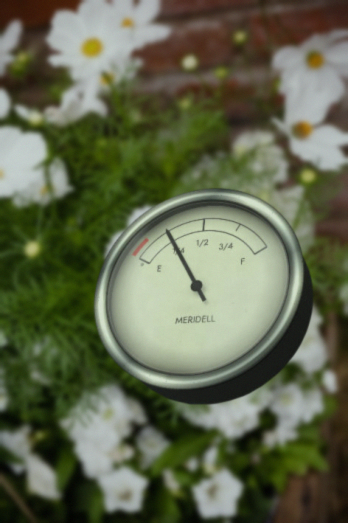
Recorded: value=0.25
